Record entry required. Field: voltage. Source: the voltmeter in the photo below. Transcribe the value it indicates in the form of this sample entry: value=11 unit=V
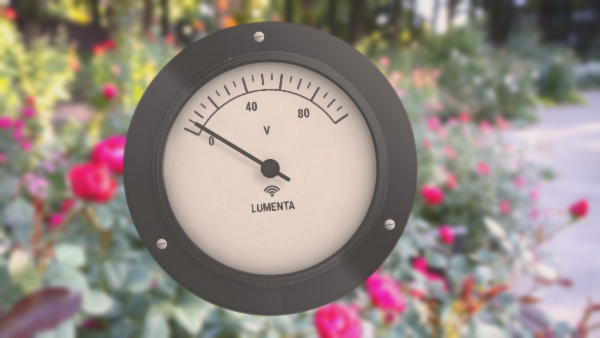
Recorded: value=5 unit=V
